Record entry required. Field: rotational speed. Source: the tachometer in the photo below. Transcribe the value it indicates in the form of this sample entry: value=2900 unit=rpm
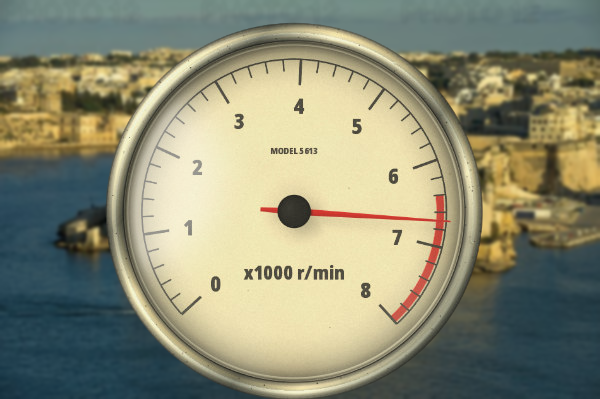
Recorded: value=6700 unit=rpm
